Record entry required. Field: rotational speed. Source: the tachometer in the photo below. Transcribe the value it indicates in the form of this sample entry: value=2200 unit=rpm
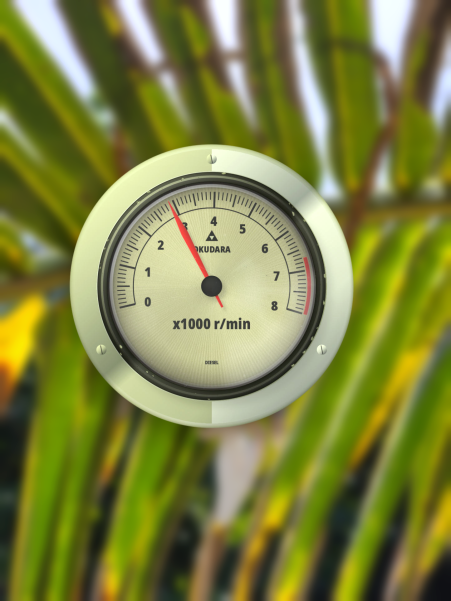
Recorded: value=2900 unit=rpm
